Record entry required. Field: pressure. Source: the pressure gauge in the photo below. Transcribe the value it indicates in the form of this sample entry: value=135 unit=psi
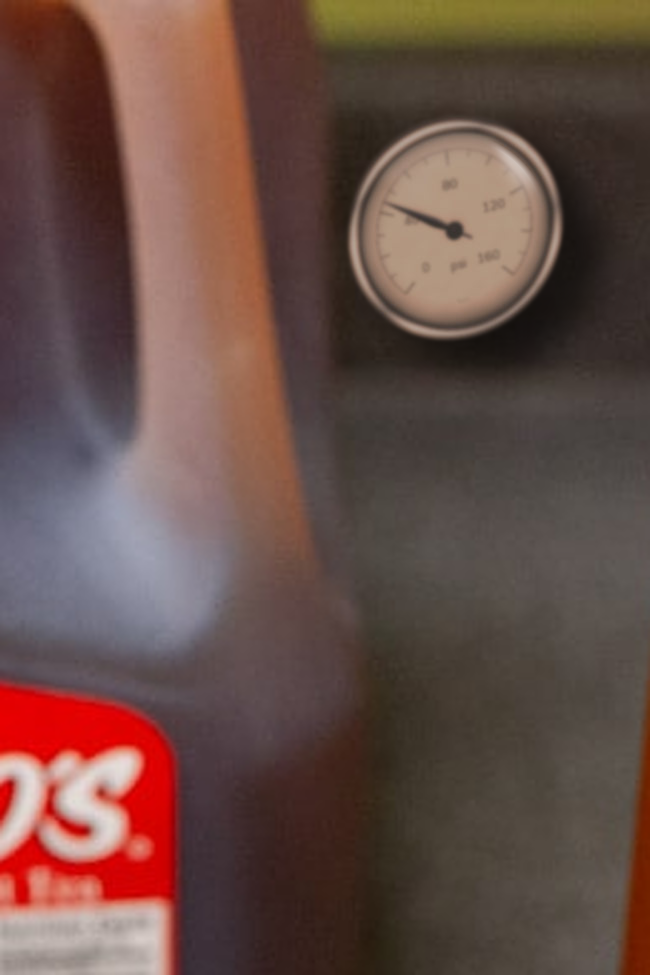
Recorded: value=45 unit=psi
